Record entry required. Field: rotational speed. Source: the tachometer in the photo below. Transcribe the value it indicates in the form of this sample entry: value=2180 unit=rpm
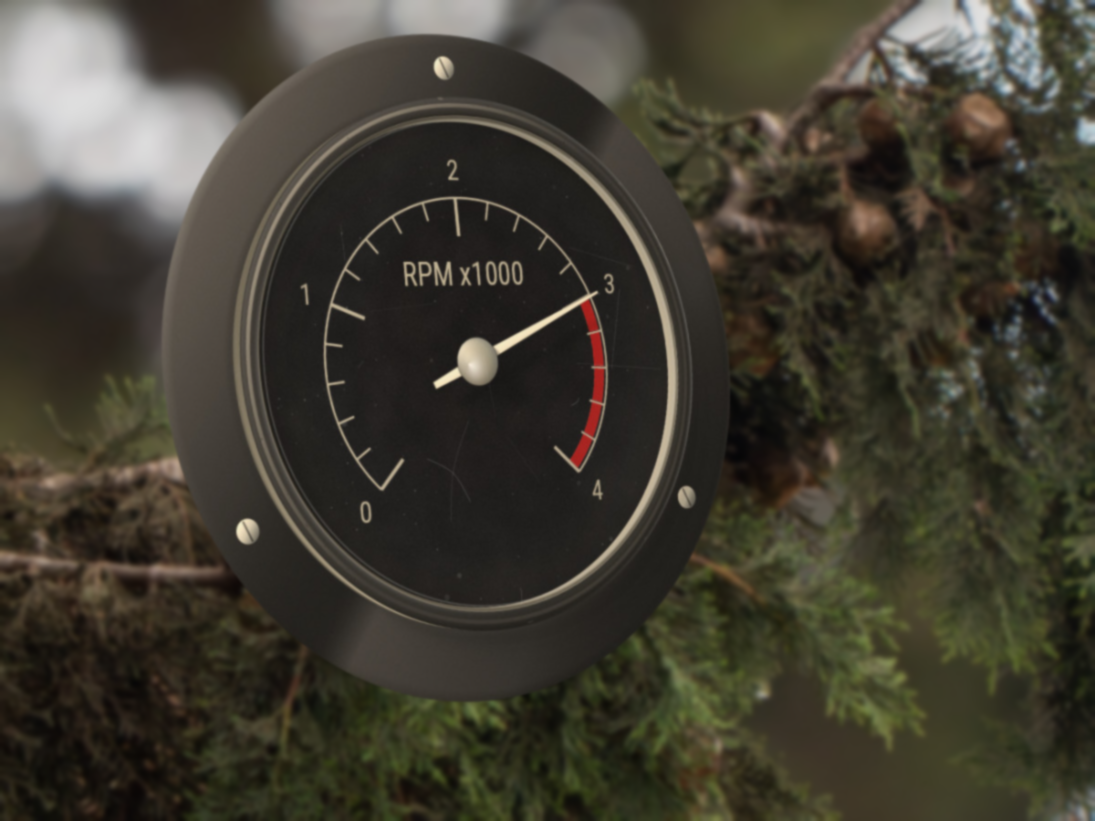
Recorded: value=3000 unit=rpm
